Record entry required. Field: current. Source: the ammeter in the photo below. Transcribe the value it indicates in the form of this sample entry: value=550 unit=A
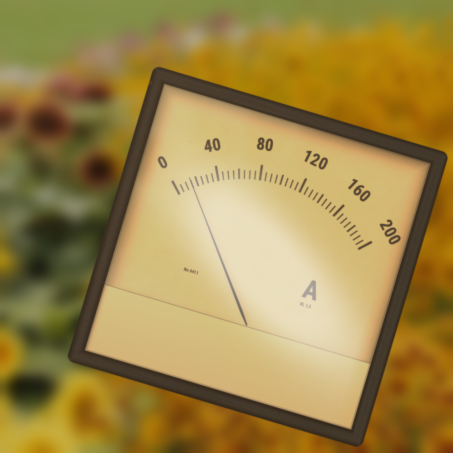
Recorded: value=15 unit=A
